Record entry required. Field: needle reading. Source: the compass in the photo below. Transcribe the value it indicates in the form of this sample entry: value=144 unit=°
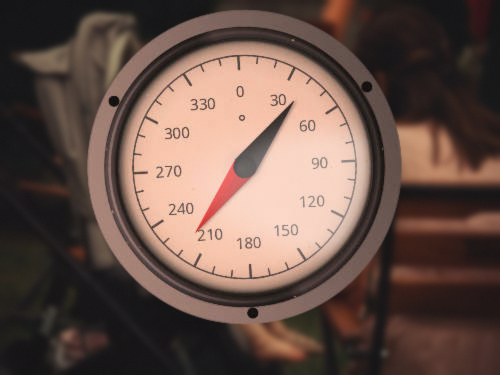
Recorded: value=220 unit=°
